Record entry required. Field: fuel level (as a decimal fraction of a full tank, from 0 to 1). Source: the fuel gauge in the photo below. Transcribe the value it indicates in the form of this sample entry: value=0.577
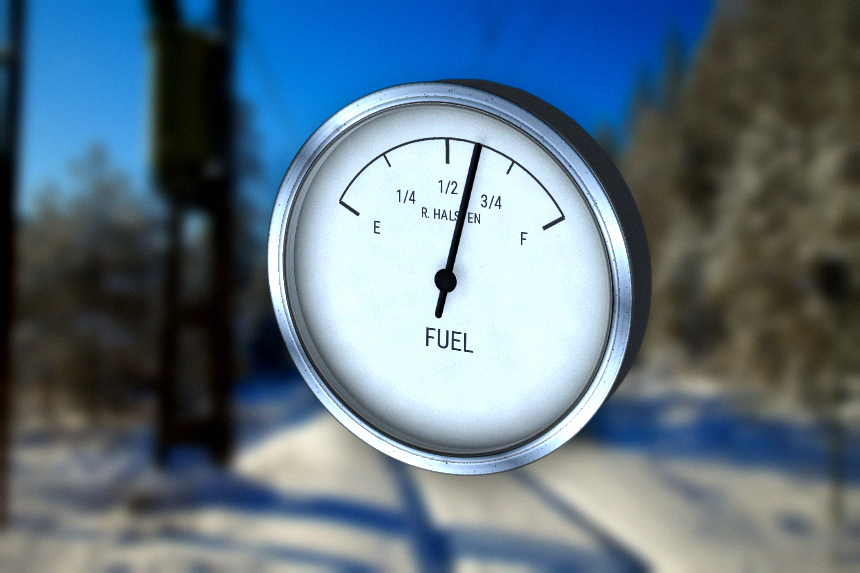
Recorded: value=0.625
